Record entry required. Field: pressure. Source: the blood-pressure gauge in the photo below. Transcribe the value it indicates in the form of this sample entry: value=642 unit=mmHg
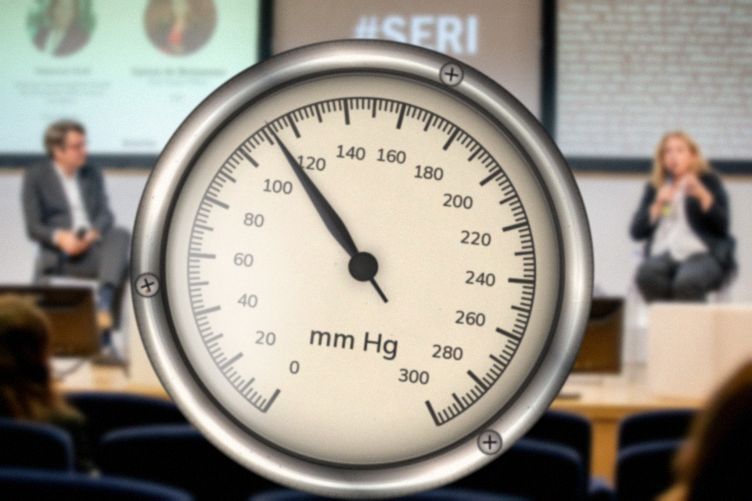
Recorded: value=112 unit=mmHg
